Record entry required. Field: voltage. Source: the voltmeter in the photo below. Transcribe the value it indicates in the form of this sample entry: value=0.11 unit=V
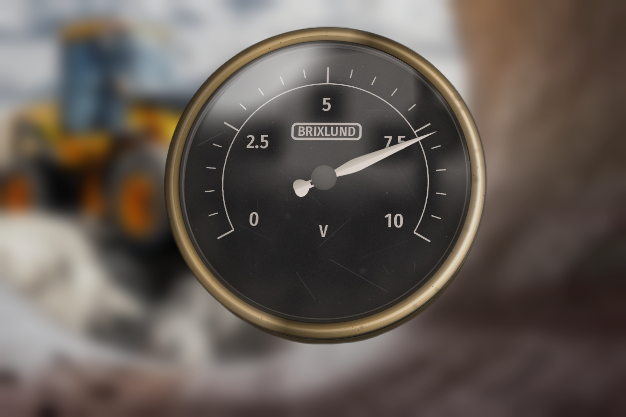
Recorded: value=7.75 unit=V
